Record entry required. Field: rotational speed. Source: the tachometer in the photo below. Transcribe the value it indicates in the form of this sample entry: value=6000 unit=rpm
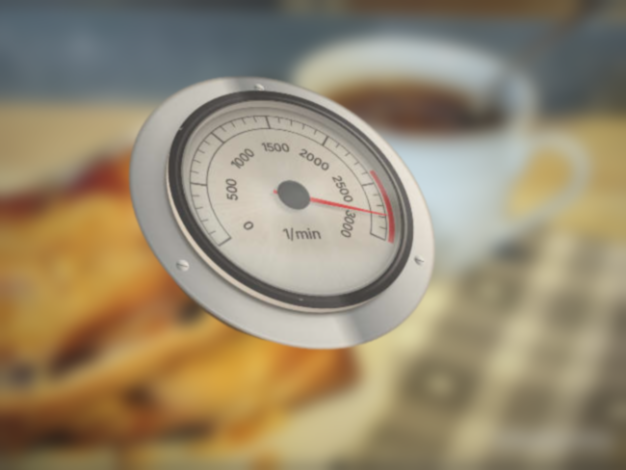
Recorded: value=2800 unit=rpm
